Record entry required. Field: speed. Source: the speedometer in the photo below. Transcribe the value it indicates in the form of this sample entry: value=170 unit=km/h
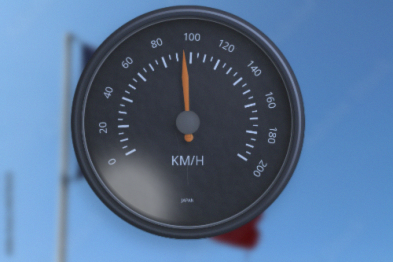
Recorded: value=95 unit=km/h
